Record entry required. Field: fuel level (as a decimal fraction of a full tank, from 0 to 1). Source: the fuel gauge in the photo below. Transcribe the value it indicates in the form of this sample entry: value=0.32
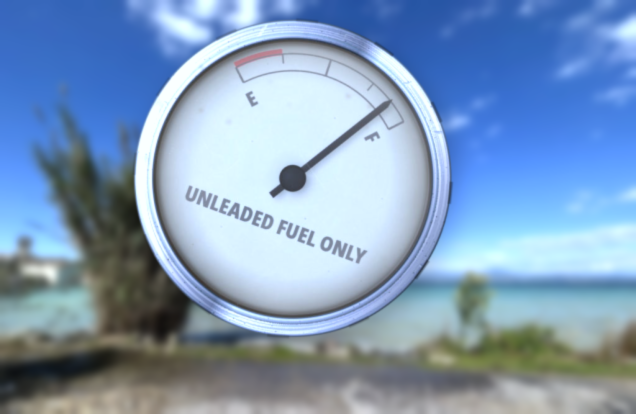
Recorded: value=0.875
